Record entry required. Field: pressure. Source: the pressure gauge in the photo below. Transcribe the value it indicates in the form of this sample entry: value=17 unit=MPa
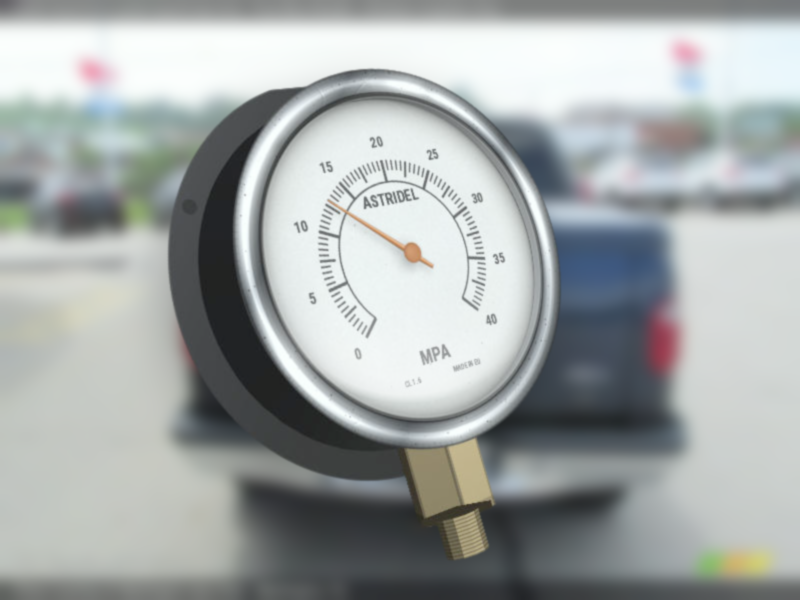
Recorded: value=12.5 unit=MPa
